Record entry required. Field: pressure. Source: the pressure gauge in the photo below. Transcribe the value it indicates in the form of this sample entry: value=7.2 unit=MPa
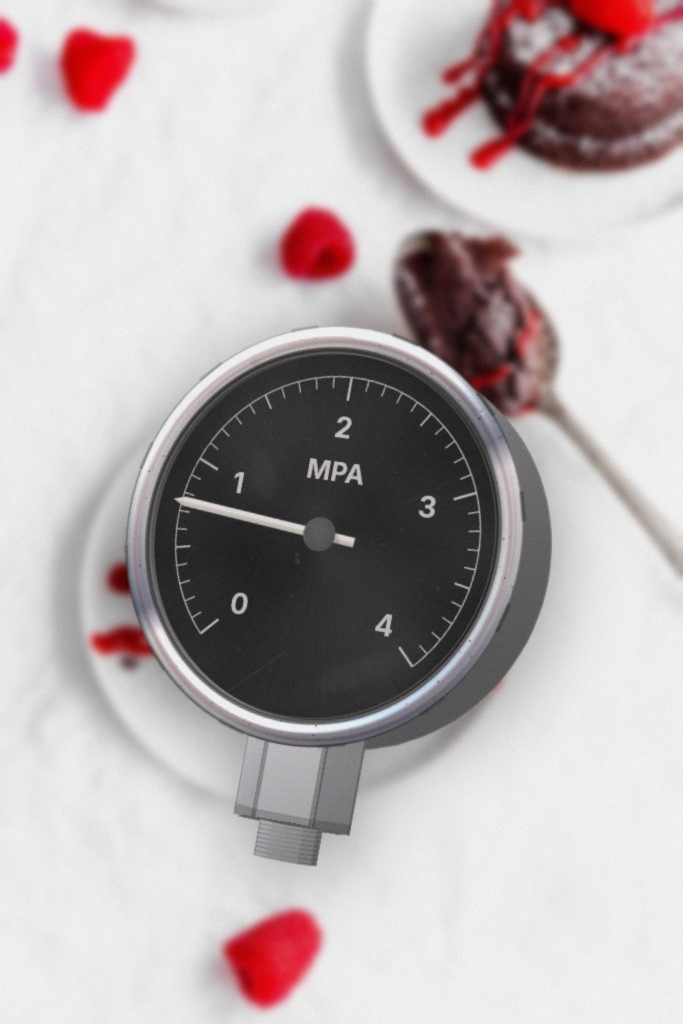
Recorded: value=0.75 unit=MPa
